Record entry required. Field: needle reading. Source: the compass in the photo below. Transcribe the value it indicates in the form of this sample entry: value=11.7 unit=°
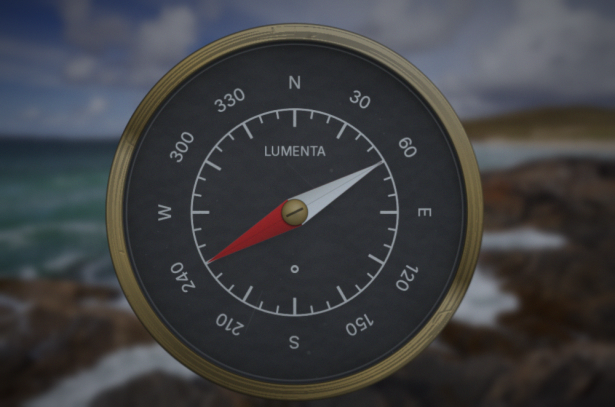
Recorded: value=240 unit=°
